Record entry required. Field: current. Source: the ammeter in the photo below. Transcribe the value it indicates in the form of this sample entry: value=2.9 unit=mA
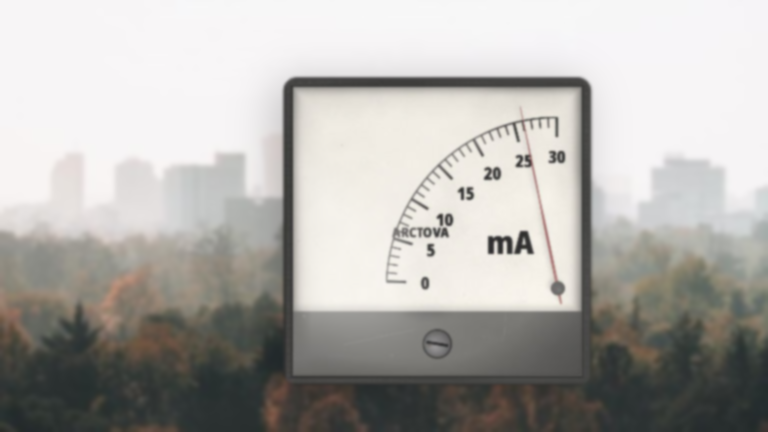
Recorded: value=26 unit=mA
